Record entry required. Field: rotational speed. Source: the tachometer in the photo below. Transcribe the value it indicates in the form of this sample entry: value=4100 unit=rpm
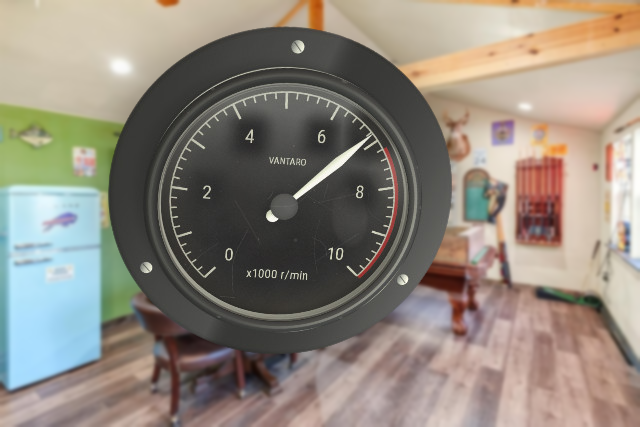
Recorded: value=6800 unit=rpm
